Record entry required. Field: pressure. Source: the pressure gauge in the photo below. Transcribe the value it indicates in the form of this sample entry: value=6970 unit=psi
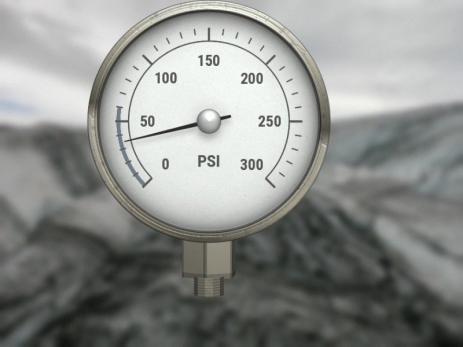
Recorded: value=35 unit=psi
